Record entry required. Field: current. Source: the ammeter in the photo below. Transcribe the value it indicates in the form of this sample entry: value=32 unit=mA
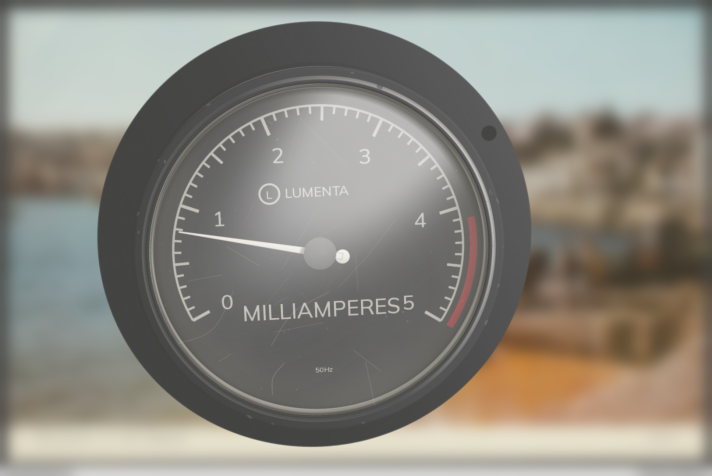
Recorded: value=0.8 unit=mA
